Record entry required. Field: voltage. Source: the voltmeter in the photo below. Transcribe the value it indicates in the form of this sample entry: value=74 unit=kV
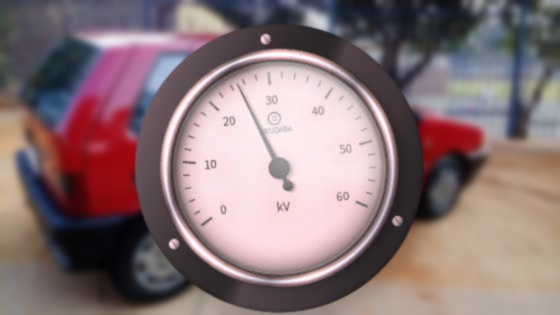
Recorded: value=25 unit=kV
